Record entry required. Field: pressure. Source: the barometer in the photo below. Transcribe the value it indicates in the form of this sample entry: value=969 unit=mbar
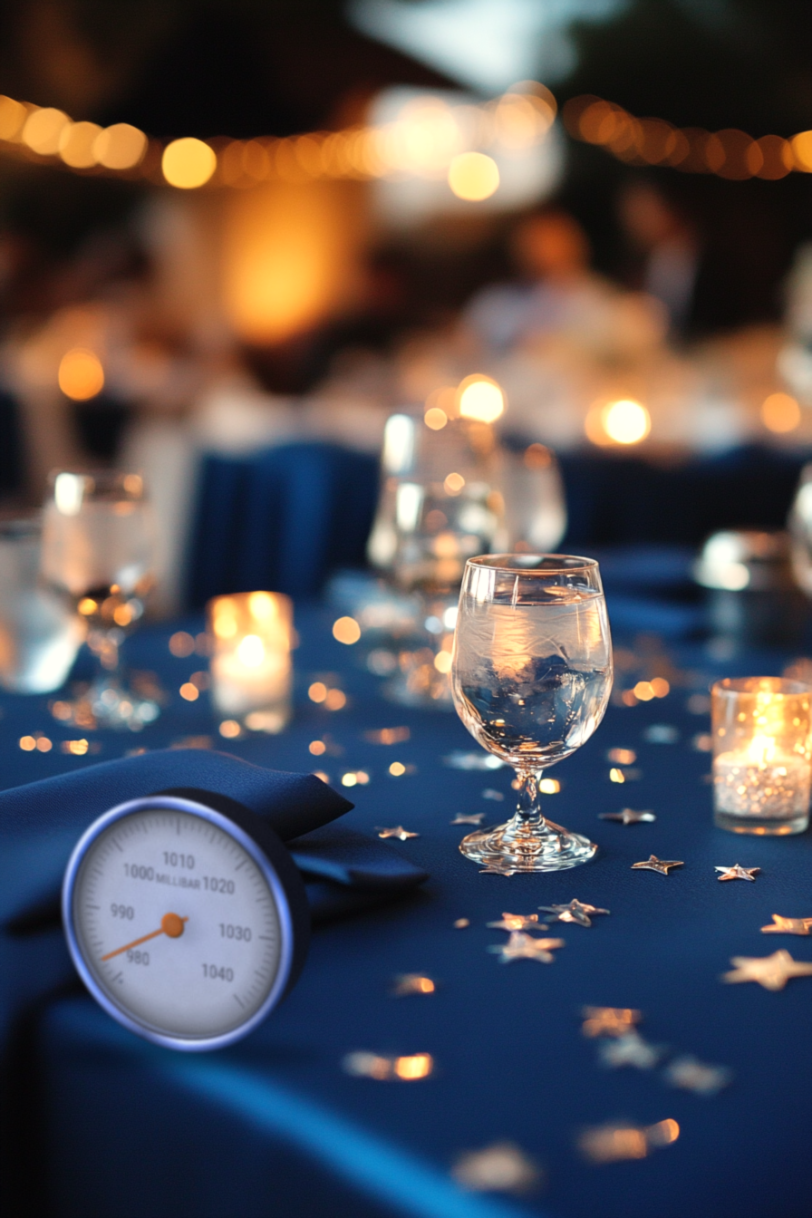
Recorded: value=983 unit=mbar
